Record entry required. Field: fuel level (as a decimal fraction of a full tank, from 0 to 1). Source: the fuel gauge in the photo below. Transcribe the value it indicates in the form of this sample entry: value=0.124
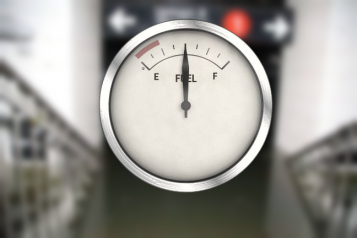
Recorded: value=0.5
